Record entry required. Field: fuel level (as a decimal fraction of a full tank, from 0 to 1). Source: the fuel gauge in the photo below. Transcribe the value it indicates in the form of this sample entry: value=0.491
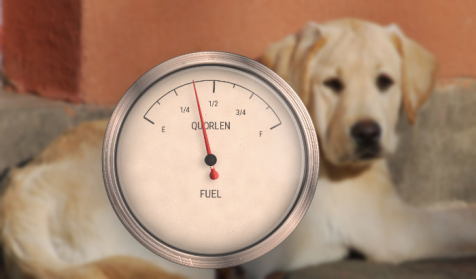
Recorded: value=0.375
